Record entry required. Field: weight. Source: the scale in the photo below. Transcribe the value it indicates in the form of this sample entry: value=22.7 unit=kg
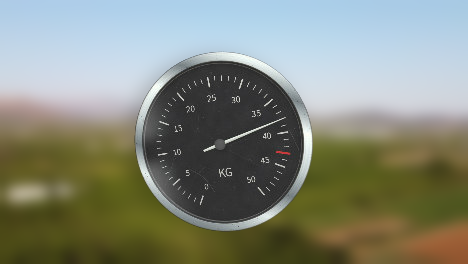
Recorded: value=38 unit=kg
